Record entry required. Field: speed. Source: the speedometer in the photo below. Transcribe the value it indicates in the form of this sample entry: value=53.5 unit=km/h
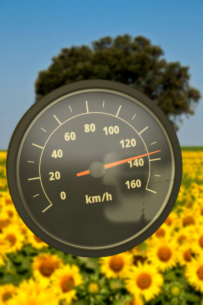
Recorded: value=135 unit=km/h
